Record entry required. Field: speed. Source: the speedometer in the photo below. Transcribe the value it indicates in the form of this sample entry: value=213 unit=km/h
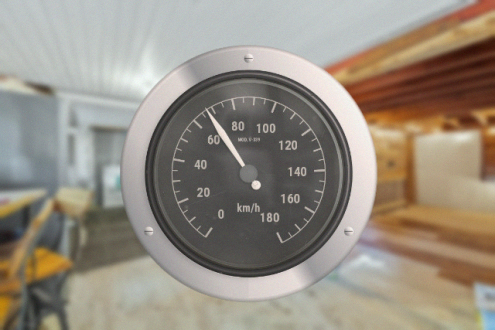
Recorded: value=67.5 unit=km/h
